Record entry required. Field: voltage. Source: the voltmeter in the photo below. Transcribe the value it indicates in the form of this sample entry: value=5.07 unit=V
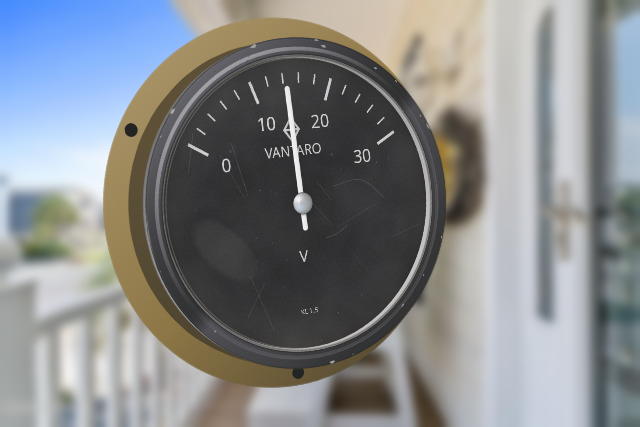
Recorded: value=14 unit=V
